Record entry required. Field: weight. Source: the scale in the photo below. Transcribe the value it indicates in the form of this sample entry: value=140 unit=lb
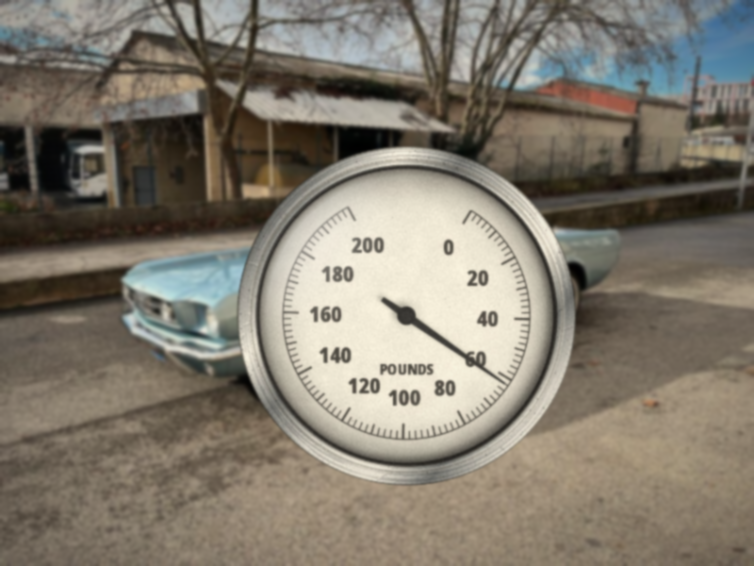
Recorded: value=62 unit=lb
